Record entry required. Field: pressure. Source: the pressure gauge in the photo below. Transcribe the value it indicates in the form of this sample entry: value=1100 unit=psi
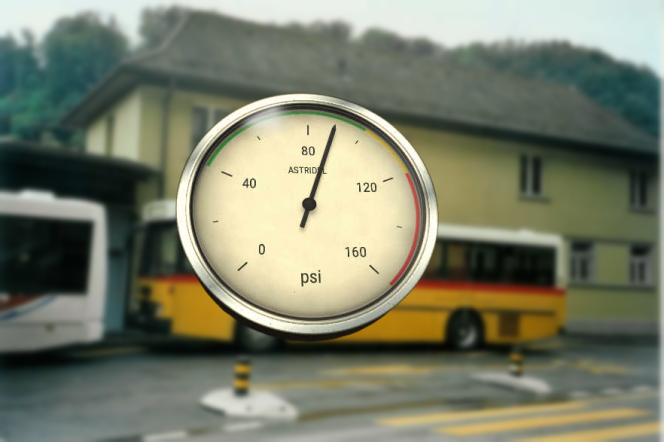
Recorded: value=90 unit=psi
